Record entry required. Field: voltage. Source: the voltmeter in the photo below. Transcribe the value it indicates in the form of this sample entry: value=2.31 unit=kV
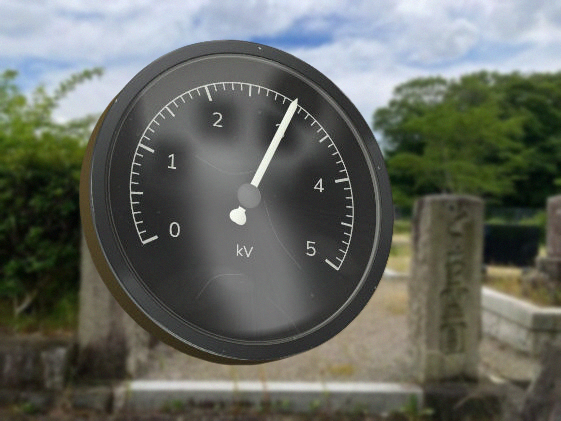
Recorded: value=3 unit=kV
